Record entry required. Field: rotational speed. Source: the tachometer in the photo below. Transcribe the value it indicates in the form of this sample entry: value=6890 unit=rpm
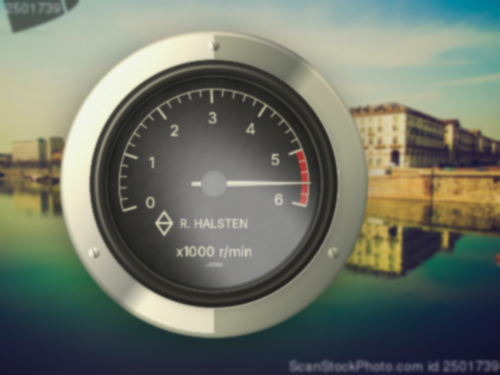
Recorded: value=5600 unit=rpm
